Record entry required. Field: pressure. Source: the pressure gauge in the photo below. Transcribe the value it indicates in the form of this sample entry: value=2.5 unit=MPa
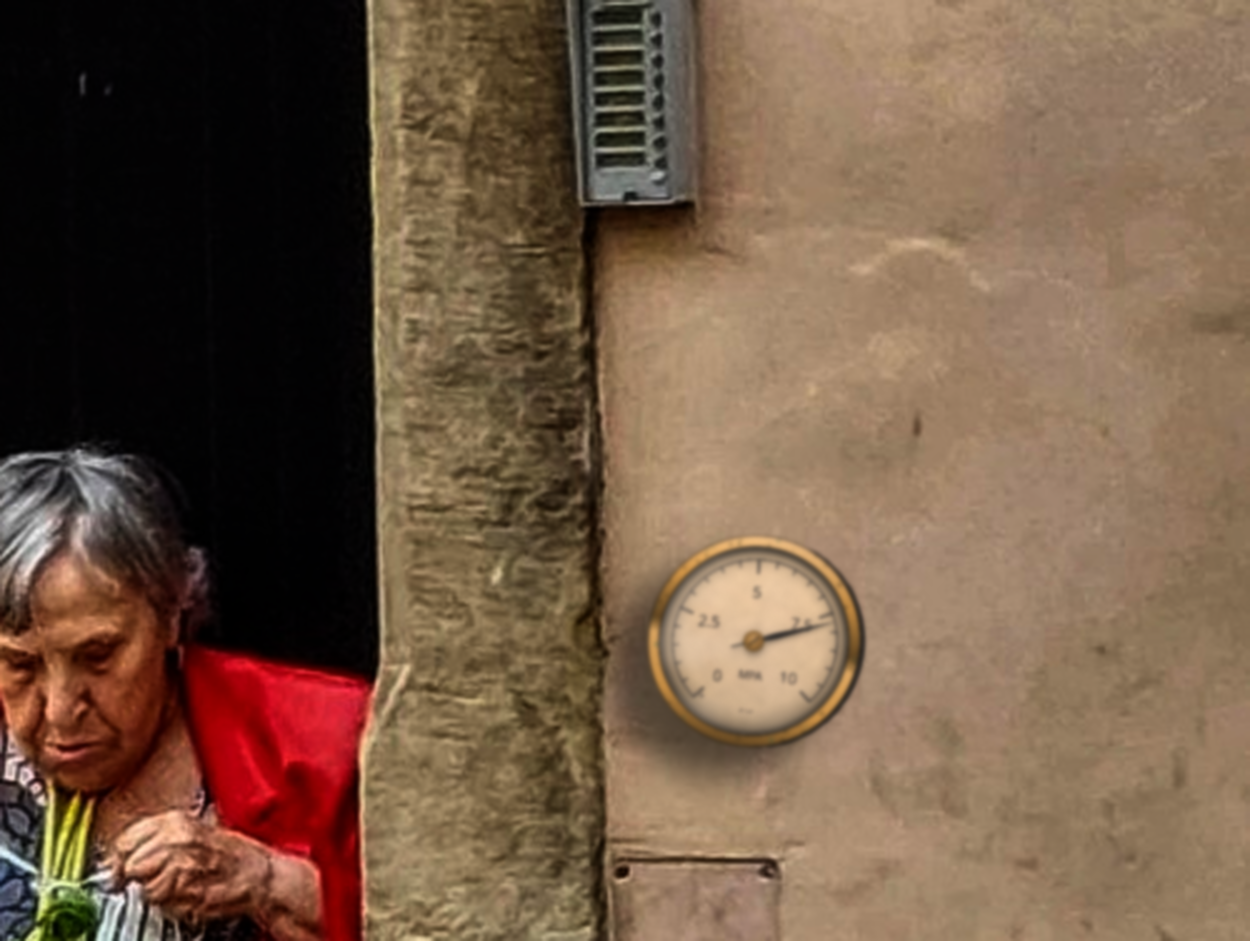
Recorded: value=7.75 unit=MPa
